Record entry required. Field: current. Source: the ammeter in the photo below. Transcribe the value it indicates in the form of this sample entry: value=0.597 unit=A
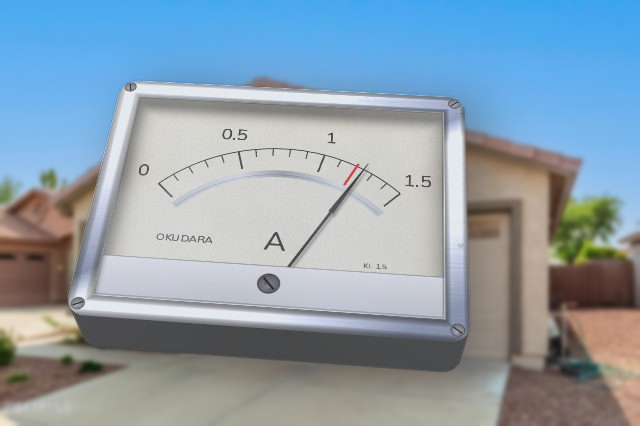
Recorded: value=1.25 unit=A
